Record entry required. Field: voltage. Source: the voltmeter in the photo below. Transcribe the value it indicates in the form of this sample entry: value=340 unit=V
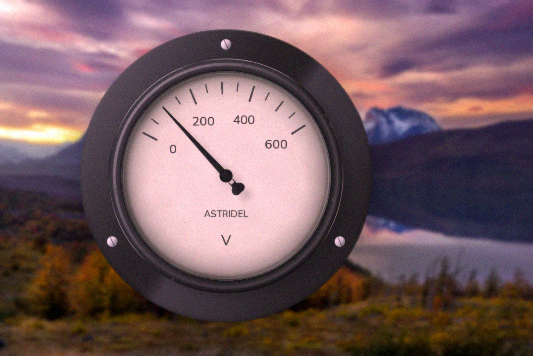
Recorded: value=100 unit=V
